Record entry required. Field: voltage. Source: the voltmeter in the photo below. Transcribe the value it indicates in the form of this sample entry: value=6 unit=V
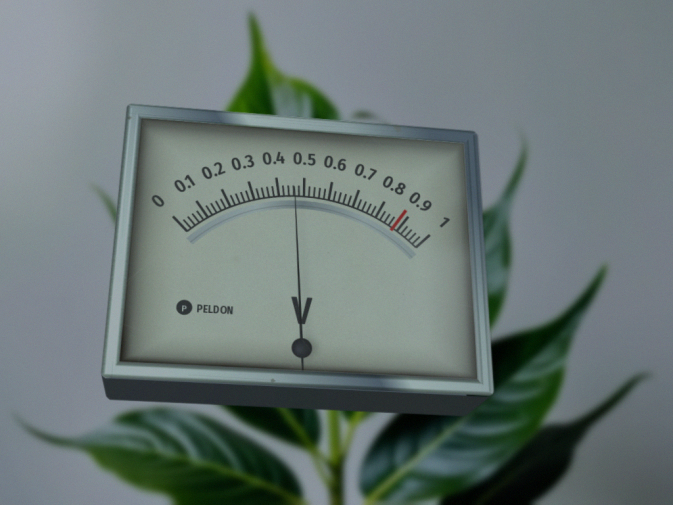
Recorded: value=0.46 unit=V
